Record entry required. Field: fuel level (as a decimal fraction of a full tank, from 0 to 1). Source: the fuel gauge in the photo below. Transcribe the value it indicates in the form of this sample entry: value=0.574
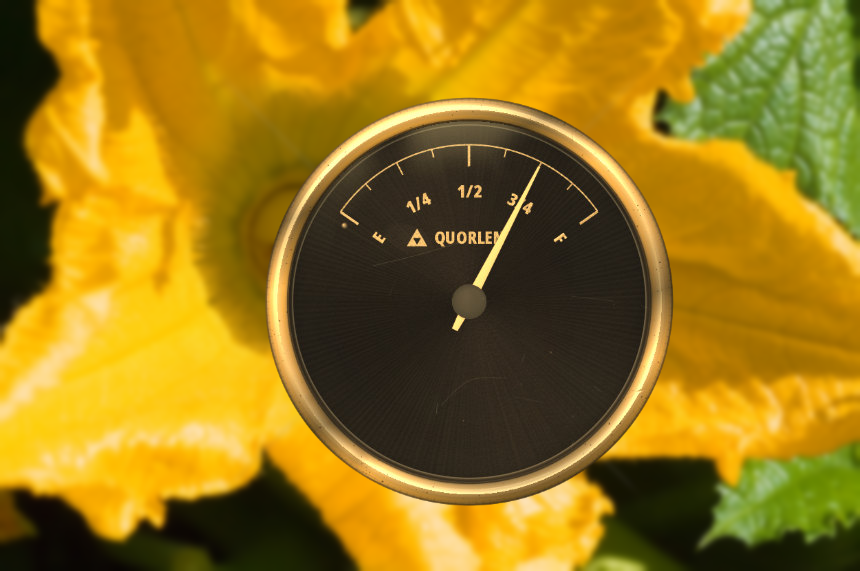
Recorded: value=0.75
